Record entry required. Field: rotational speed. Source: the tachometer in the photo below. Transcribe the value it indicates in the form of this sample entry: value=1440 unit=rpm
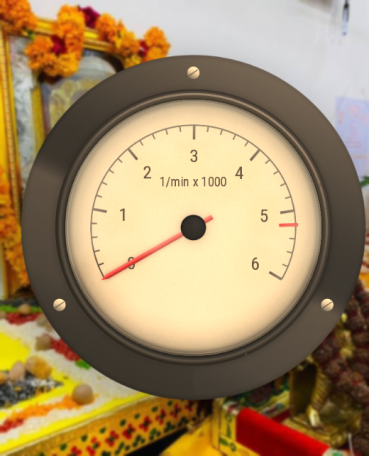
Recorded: value=0 unit=rpm
